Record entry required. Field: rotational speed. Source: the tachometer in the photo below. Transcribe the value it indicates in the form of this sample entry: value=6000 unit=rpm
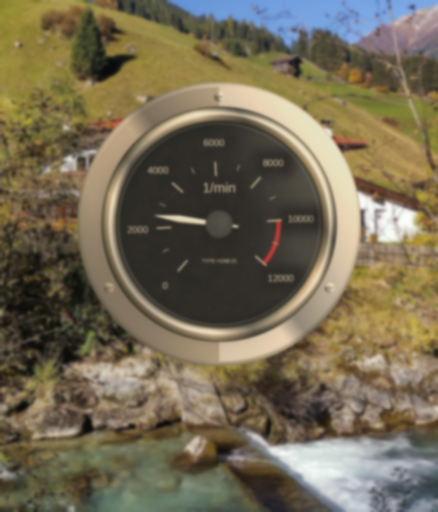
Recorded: value=2500 unit=rpm
